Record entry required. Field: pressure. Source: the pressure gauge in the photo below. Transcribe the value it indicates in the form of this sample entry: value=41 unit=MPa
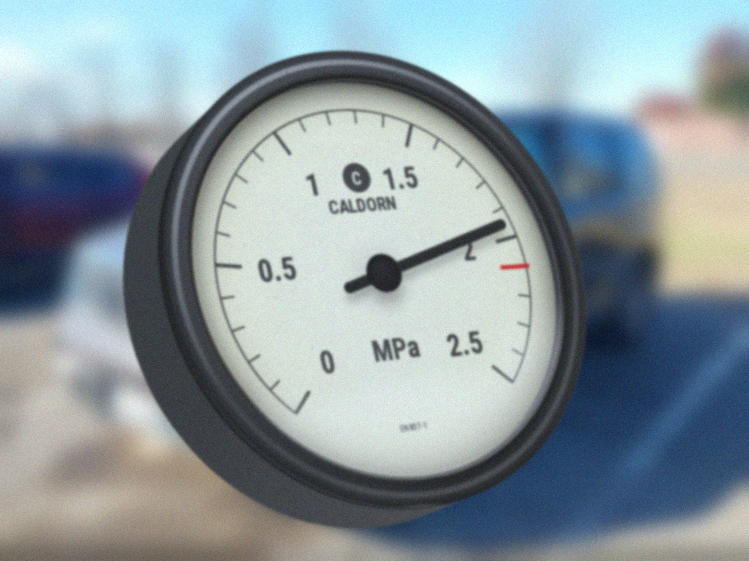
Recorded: value=1.95 unit=MPa
